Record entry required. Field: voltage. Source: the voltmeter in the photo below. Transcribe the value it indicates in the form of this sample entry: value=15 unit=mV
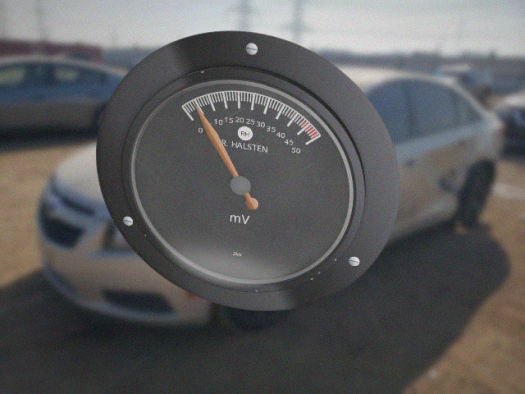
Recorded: value=5 unit=mV
